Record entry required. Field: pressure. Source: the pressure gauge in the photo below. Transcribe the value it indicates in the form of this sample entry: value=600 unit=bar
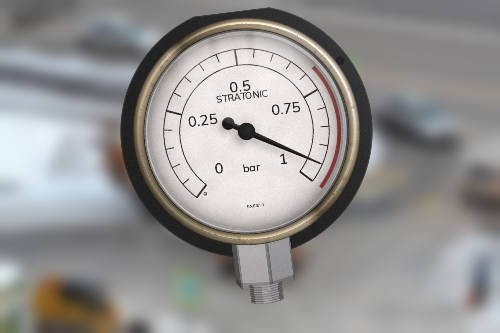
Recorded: value=0.95 unit=bar
